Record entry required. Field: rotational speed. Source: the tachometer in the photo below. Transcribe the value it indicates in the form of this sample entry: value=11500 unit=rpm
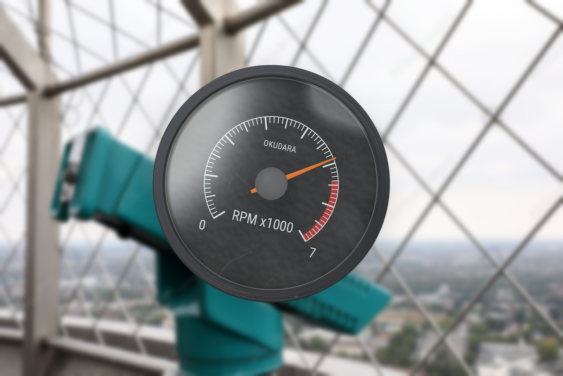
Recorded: value=4900 unit=rpm
